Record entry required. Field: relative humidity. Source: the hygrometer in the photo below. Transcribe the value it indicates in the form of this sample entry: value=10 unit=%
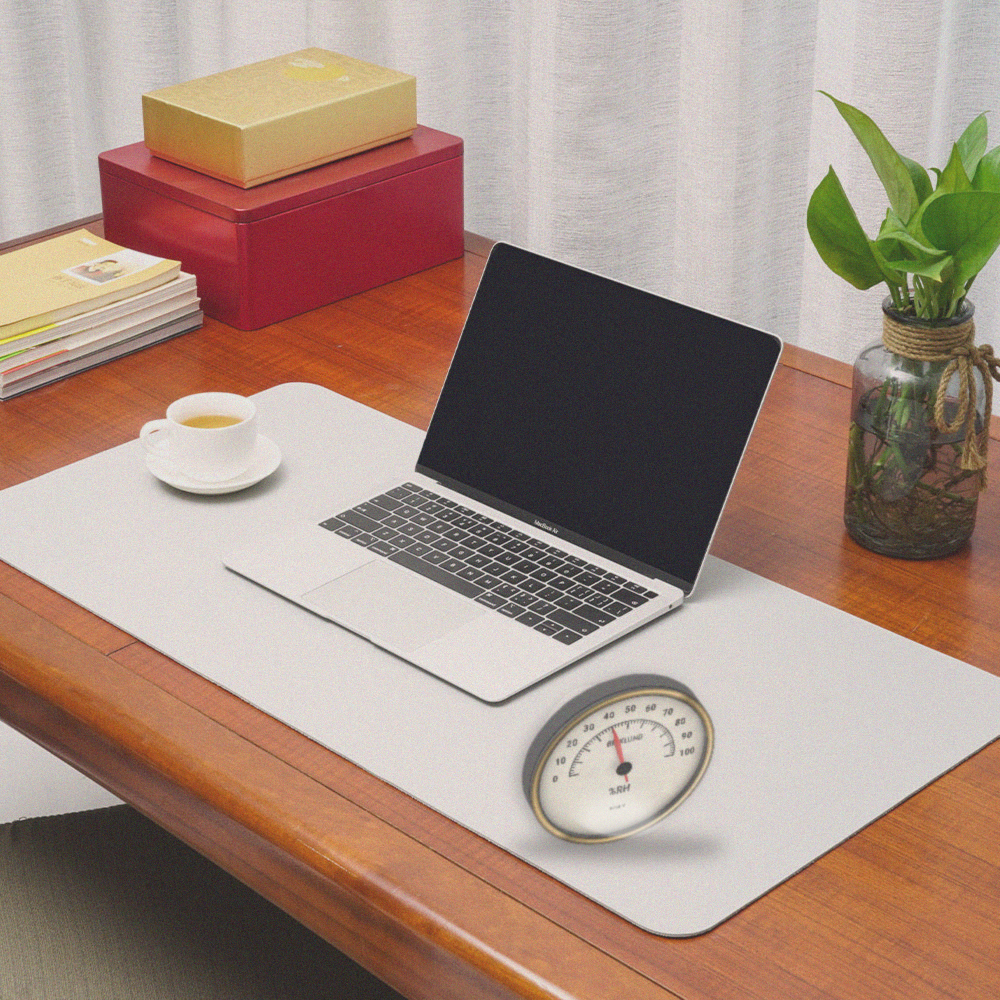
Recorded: value=40 unit=%
